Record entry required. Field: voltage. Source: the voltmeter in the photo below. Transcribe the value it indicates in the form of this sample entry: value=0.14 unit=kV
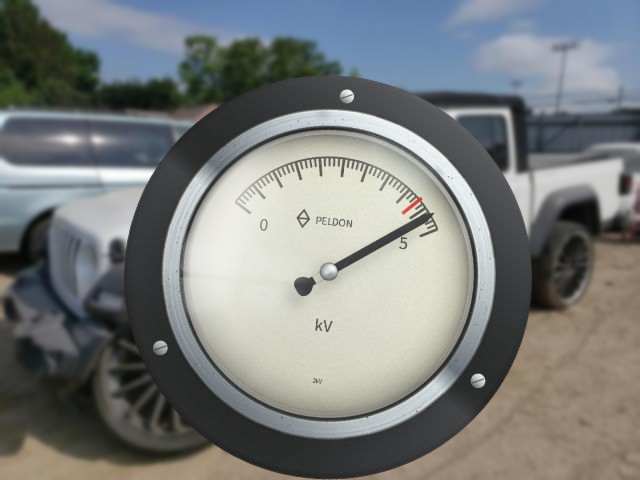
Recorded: value=4.7 unit=kV
